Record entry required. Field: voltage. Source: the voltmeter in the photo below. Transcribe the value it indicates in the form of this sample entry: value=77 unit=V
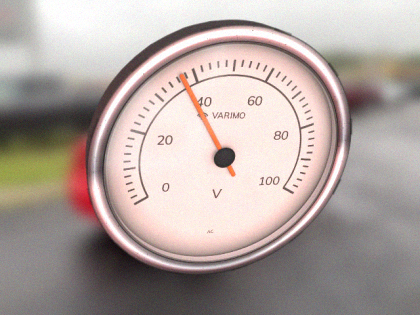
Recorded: value=37 unit=V
